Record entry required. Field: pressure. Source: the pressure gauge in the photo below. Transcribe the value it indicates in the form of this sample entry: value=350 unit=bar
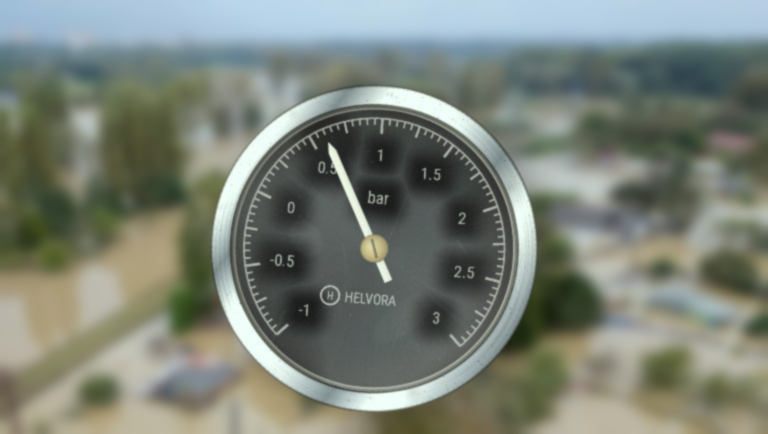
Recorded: value=0.6 unit=bar
